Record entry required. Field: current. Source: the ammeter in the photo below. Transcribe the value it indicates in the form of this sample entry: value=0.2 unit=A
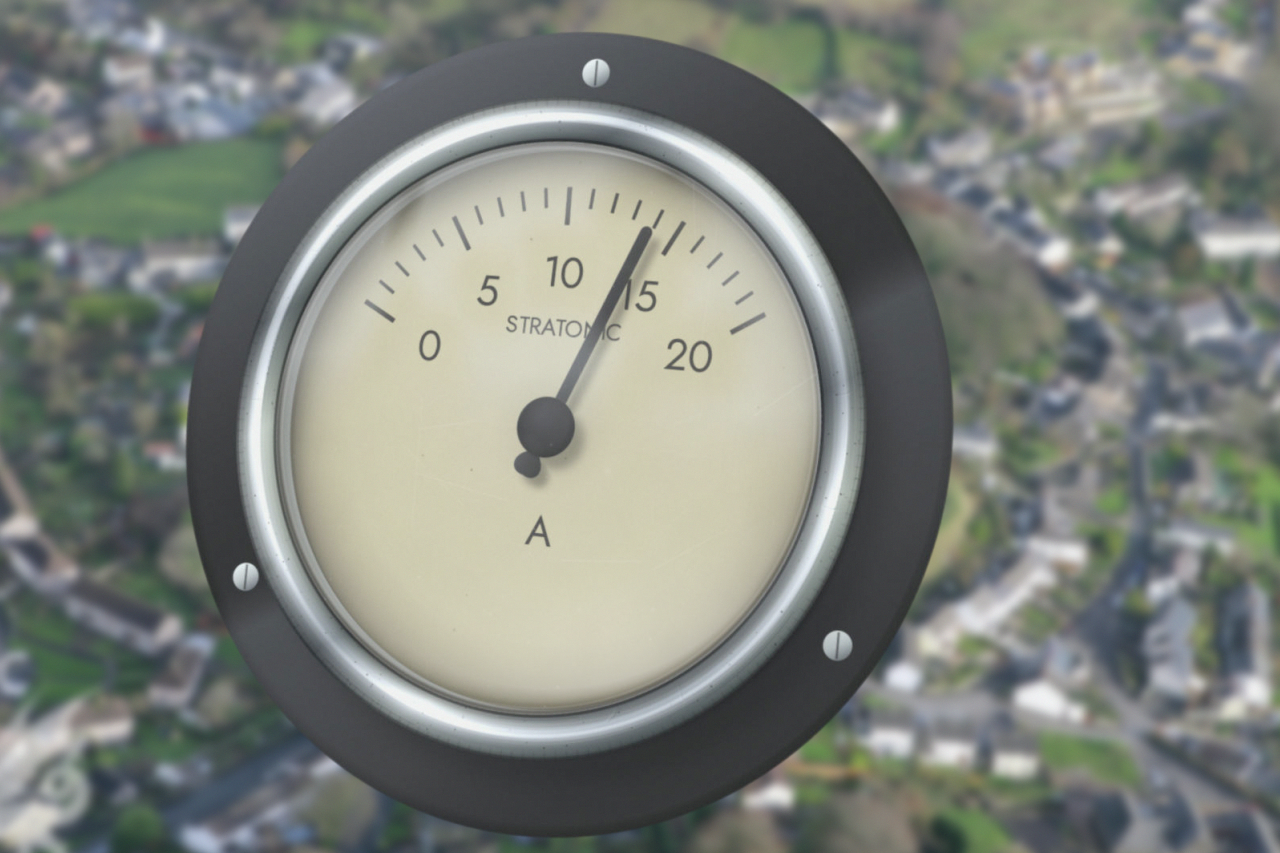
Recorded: value=14 unit=A
